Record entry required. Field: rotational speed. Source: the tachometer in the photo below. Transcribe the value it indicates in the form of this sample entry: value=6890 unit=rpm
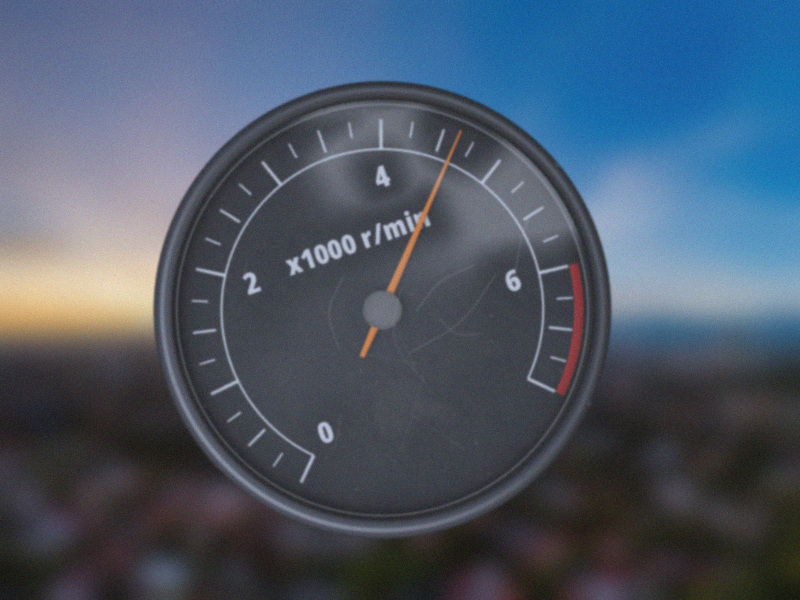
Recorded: value=4625 unit=rpm
